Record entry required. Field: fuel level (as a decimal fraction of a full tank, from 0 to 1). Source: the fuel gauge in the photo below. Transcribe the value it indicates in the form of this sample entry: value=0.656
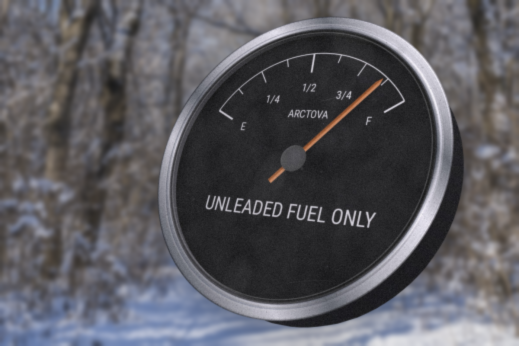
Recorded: value=0.875
